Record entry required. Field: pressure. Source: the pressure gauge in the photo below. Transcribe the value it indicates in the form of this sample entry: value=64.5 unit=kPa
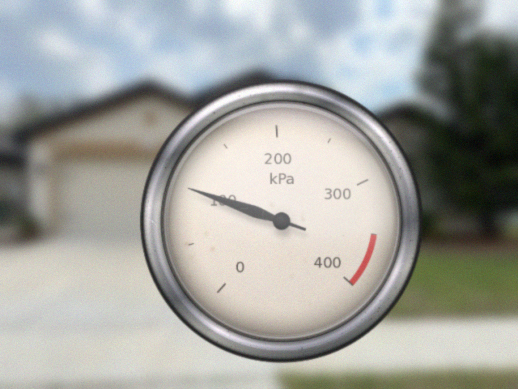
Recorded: value=100 unit=kPa
